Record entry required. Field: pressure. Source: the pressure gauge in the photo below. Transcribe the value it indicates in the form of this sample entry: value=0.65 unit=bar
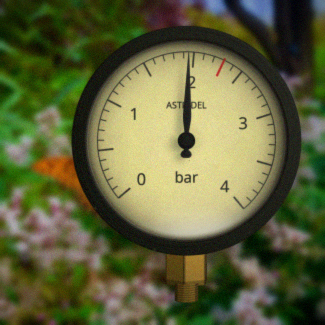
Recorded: value=1.95 unit=bar
